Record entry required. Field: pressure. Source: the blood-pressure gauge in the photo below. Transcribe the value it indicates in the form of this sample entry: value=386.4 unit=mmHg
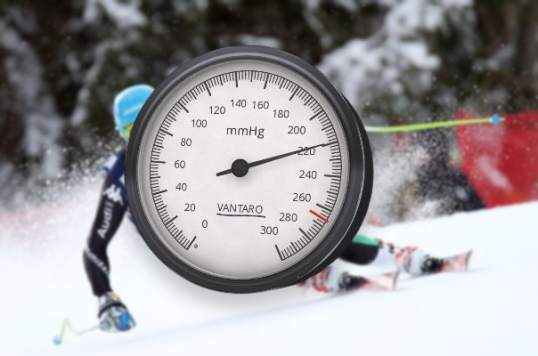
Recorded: value=220 unit=mmHg
